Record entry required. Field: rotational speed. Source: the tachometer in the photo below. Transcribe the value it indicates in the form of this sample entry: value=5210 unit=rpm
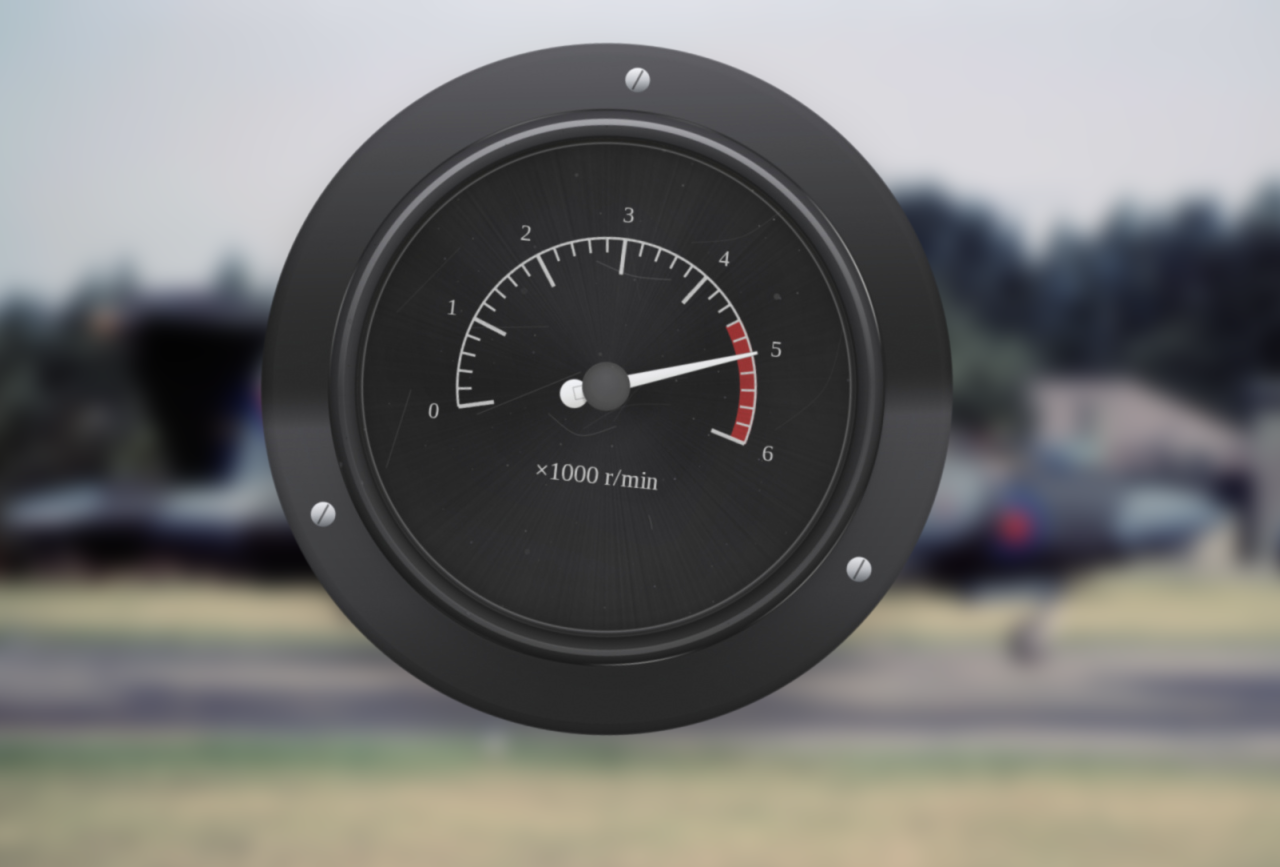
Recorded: value=5000 unit=rpm
